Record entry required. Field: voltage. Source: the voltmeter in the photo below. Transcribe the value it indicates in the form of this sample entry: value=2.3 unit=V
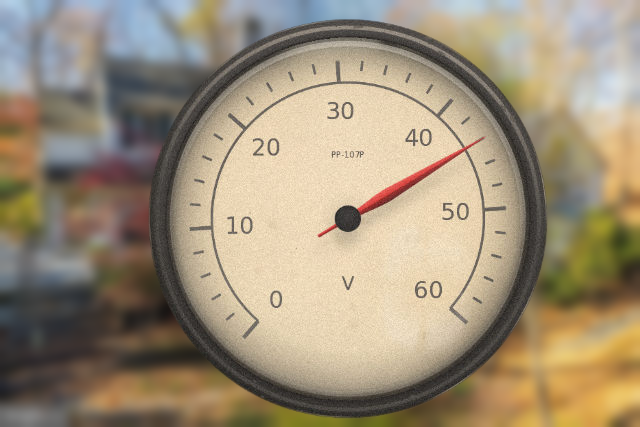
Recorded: value=44 unit=V
